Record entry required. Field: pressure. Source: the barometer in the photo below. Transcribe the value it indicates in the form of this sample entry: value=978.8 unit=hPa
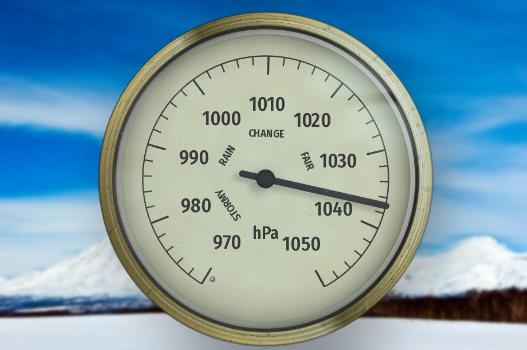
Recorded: value=1037 unit=hPa
